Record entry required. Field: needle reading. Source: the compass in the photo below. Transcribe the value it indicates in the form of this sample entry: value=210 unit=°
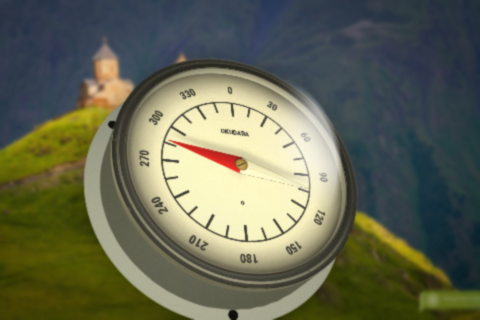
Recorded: value=285 unit=°
